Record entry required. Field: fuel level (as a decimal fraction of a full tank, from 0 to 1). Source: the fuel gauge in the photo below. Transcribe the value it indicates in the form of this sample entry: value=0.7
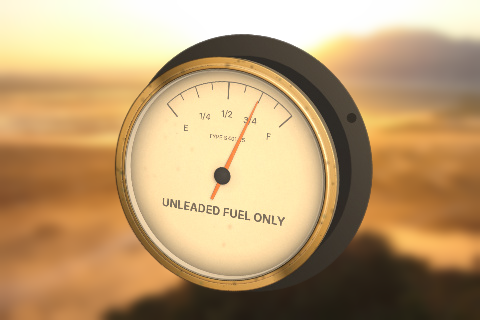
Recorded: value=0.75
